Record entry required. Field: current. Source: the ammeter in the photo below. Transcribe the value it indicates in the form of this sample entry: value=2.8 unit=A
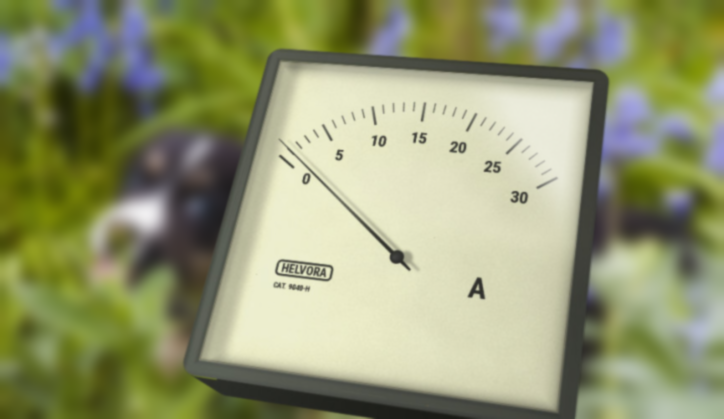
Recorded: value=1 unit=A
